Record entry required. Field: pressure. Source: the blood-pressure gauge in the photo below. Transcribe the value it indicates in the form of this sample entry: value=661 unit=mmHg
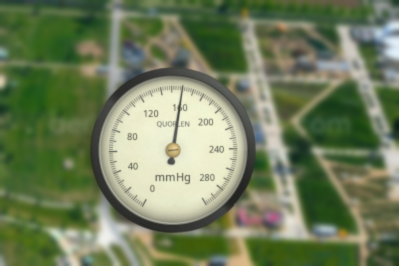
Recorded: value=160 unit=mmHg
